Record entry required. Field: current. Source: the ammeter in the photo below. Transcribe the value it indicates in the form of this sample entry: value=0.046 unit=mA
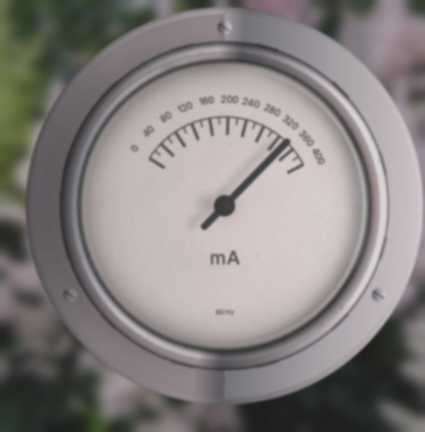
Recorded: value=340 unit=mA
